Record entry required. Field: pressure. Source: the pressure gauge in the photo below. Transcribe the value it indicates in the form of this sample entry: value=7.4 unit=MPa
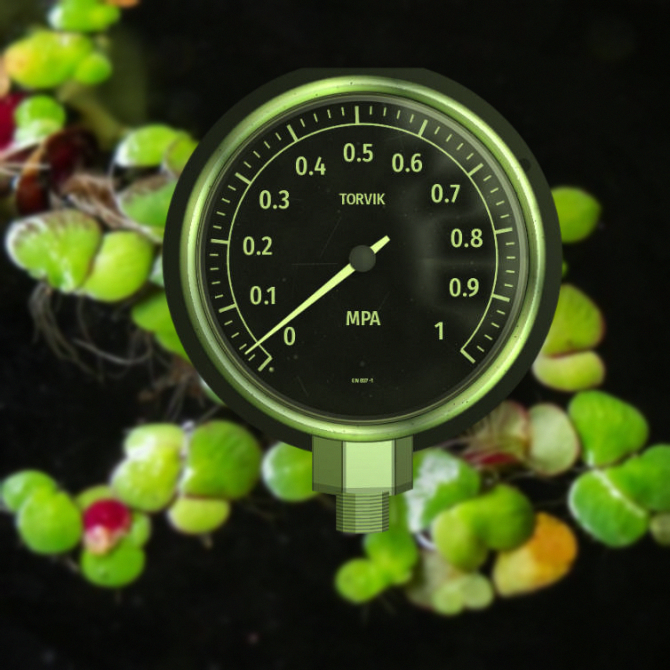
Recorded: value=0.03 unit=MPa
